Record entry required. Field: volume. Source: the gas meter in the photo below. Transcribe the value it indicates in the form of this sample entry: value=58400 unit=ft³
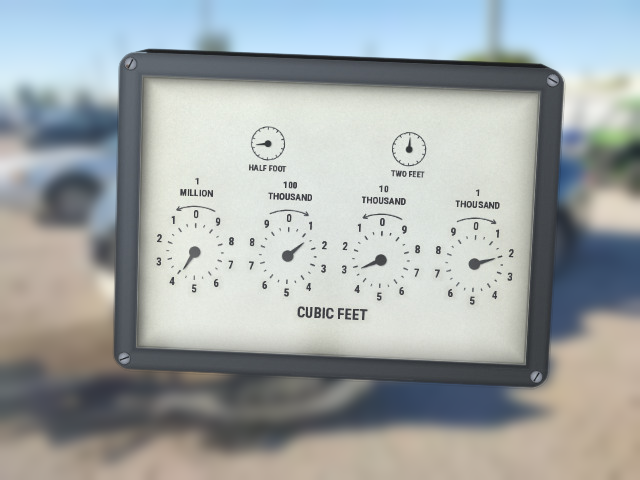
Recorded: value=413200 unit=ft³
